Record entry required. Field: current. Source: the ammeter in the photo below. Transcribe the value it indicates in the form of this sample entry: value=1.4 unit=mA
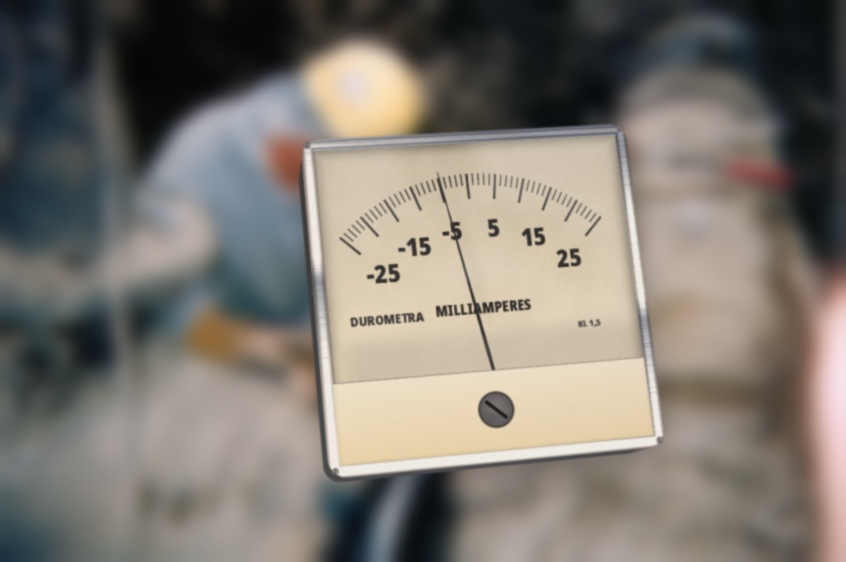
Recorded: value=-5 unit=mA
